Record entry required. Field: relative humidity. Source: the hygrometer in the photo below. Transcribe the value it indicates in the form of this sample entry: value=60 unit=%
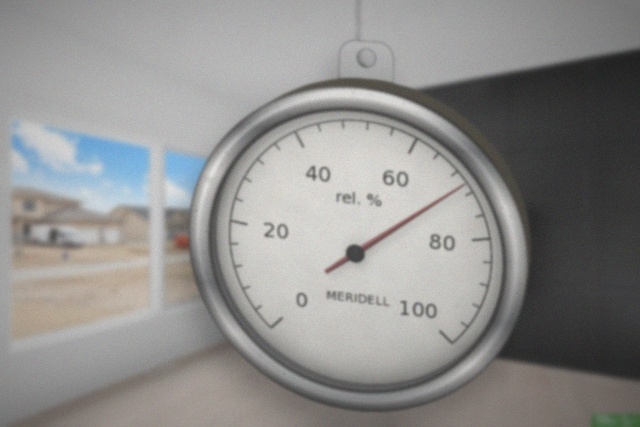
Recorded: value=70 unit=%
